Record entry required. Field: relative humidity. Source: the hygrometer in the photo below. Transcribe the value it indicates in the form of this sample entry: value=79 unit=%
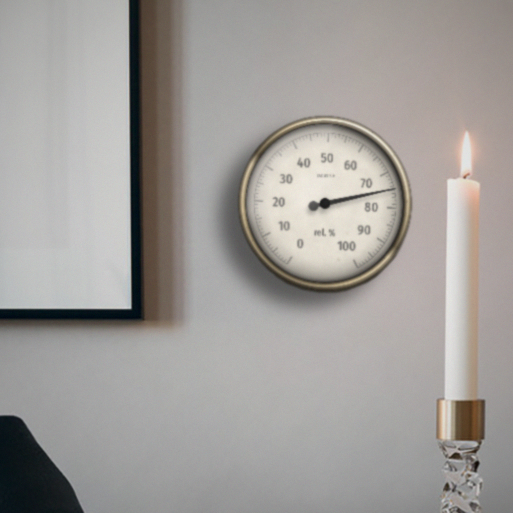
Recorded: value=75 unit=%
